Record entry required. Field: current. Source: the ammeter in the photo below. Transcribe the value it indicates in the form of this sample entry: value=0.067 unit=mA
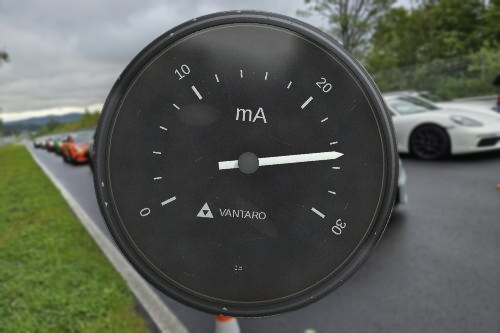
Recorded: value=25 unit=mA
